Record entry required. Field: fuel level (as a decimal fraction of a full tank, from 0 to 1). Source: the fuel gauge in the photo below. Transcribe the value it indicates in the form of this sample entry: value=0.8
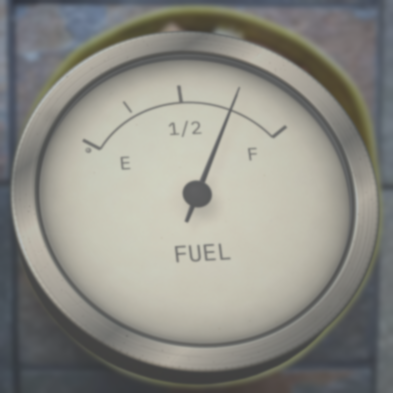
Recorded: value=0.75
